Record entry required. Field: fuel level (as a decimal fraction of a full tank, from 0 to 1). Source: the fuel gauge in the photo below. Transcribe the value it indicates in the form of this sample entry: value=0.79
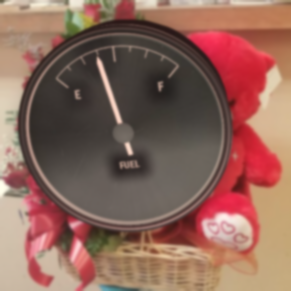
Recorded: value=0.375
